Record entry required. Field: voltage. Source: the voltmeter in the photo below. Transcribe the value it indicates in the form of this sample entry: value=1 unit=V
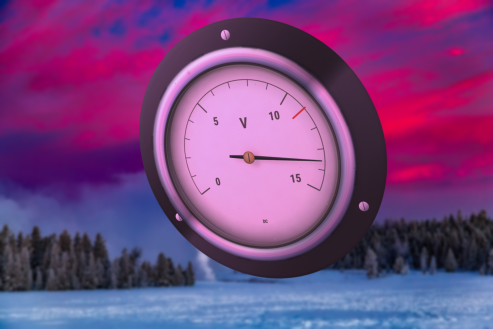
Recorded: value=13.5 unit=V
